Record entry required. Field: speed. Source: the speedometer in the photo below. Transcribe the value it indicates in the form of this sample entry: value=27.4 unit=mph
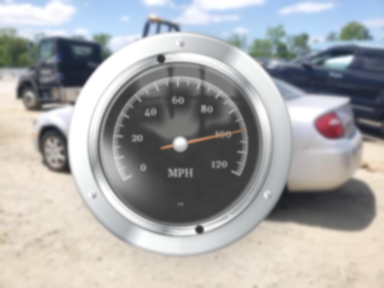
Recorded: value=100 unit=mph
